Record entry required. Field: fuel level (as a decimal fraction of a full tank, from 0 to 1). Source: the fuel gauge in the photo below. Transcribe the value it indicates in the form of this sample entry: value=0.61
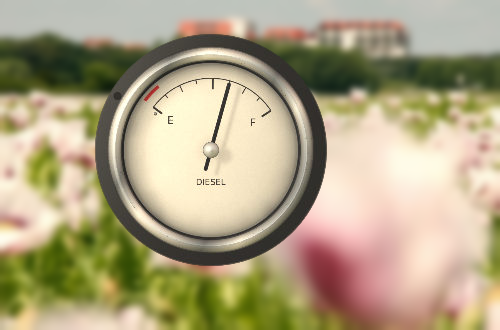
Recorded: value=0.625
